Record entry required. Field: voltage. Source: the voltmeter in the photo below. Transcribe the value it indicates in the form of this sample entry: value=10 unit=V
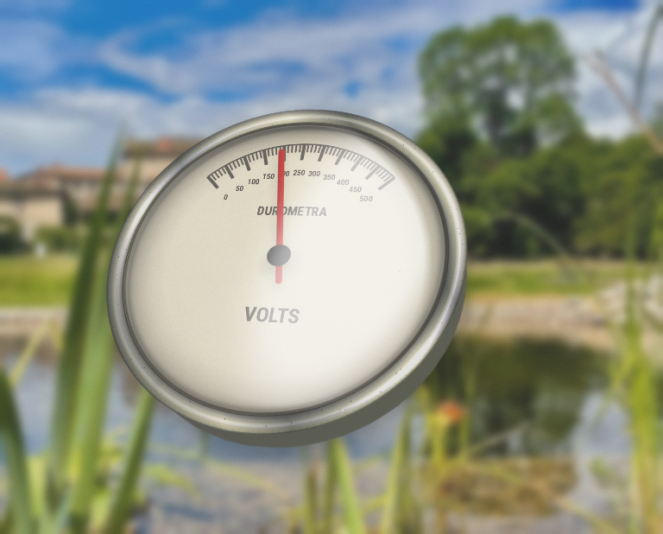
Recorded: value=200 unit=V
